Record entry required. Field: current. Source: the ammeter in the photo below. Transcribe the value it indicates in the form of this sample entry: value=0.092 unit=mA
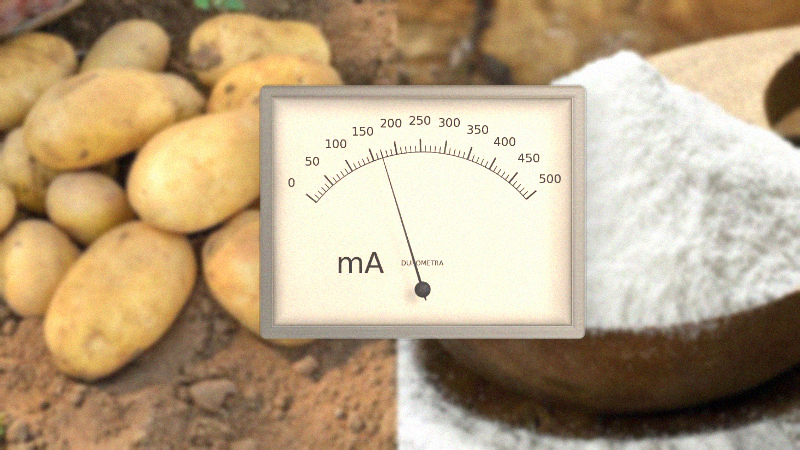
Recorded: value=170 unit=mA
